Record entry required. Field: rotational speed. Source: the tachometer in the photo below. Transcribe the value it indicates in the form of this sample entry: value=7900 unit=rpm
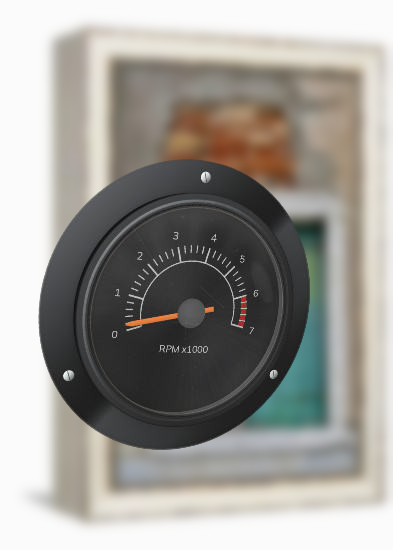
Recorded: value=200 unit=rpm
